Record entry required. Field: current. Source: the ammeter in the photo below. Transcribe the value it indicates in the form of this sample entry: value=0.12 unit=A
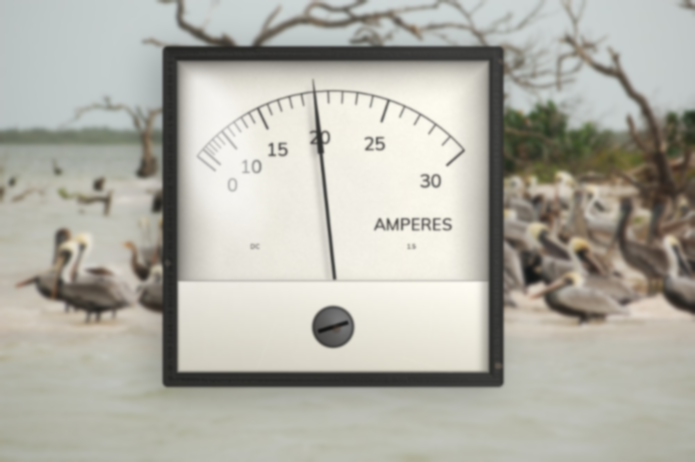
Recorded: value=20 unit=A
